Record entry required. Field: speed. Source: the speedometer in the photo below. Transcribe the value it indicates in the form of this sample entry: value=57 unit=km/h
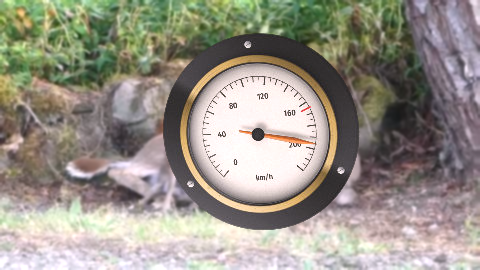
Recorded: value=195 unit=km/h
